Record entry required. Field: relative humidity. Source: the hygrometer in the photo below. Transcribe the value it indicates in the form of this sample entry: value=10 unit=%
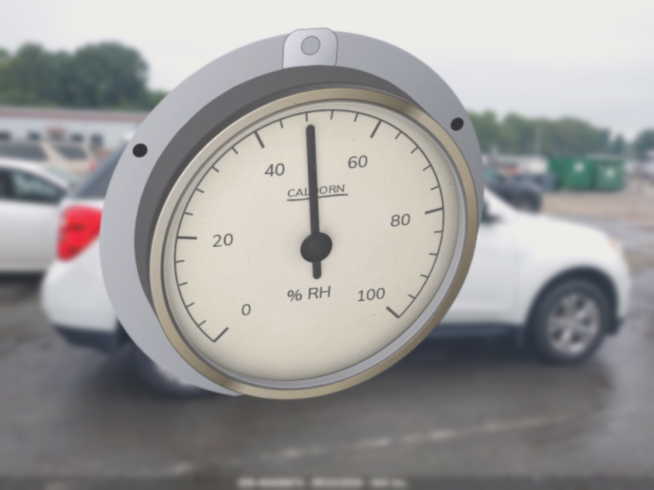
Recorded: value=48 unit=%
